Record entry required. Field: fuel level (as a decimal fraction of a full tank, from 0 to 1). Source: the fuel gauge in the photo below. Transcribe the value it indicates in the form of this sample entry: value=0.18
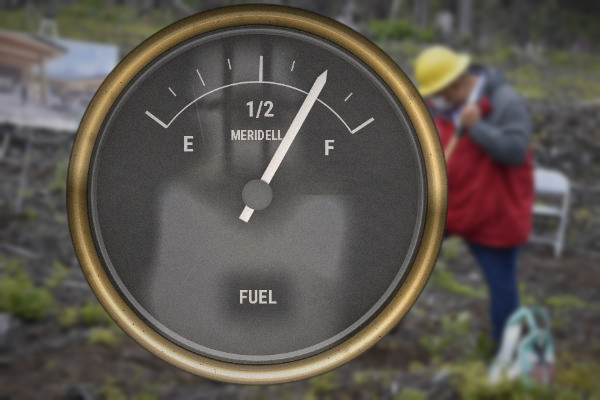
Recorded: value=0.75
